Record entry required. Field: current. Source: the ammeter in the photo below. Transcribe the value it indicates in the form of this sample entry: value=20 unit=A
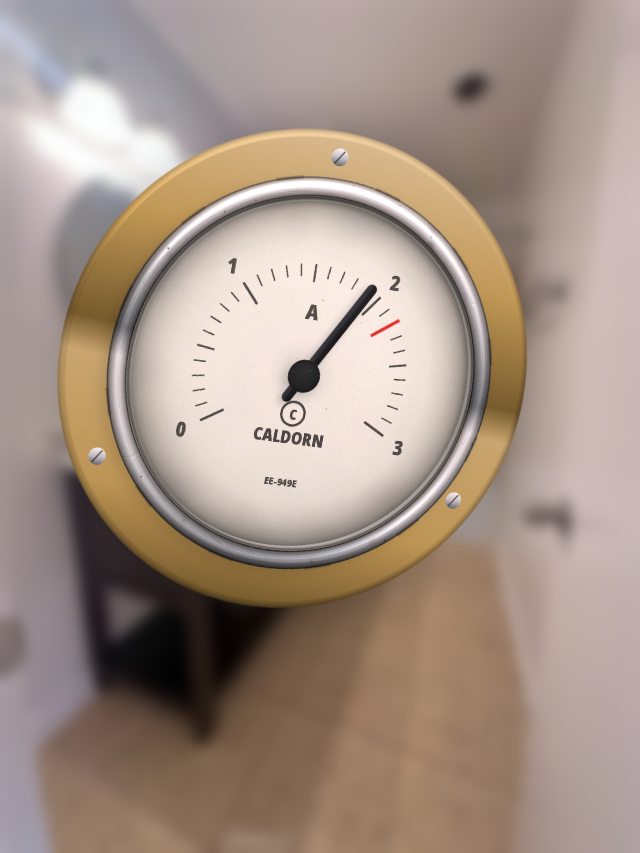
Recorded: value=1.9 unit=A
